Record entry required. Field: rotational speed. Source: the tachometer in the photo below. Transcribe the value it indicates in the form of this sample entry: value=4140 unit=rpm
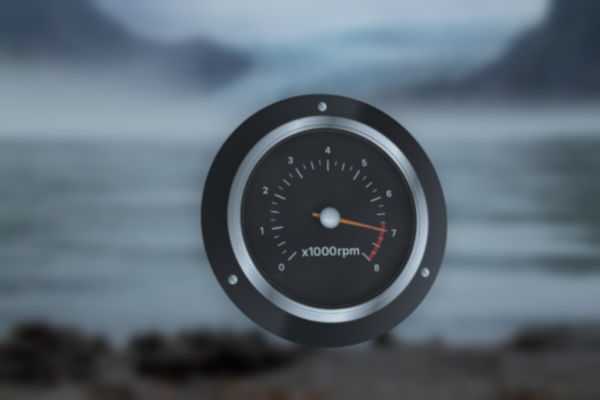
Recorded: value=7000 unit=rpm
